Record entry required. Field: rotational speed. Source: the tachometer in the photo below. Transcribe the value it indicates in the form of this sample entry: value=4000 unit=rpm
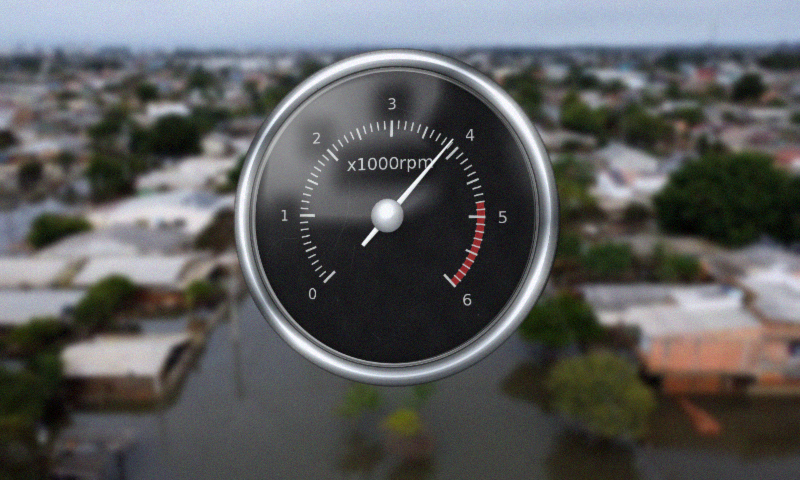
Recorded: value=3900 unit=rpm
